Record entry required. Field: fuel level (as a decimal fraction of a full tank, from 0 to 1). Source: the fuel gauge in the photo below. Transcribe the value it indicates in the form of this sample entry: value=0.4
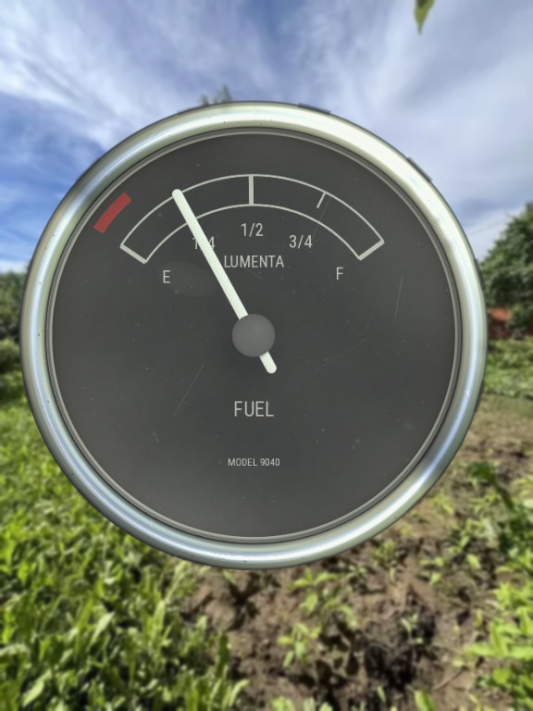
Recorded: value=0.25
